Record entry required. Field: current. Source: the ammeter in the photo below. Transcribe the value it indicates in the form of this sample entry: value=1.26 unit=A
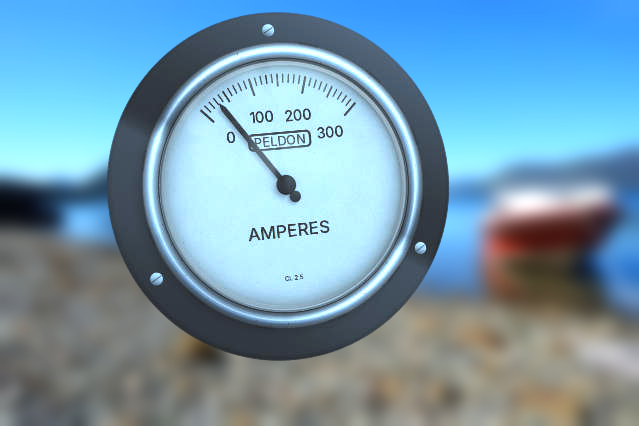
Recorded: value=30 unit=A
